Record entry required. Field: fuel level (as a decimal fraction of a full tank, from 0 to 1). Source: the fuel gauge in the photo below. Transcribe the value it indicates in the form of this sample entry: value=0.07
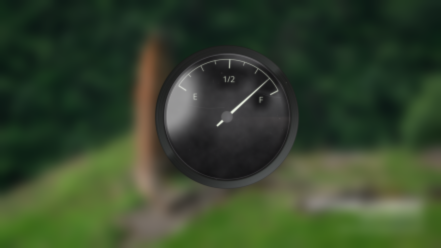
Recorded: value=0.875
